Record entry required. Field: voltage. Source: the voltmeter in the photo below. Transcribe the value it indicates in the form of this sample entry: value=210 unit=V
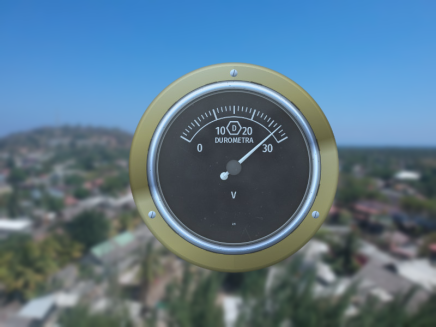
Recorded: value=27 unit=V
